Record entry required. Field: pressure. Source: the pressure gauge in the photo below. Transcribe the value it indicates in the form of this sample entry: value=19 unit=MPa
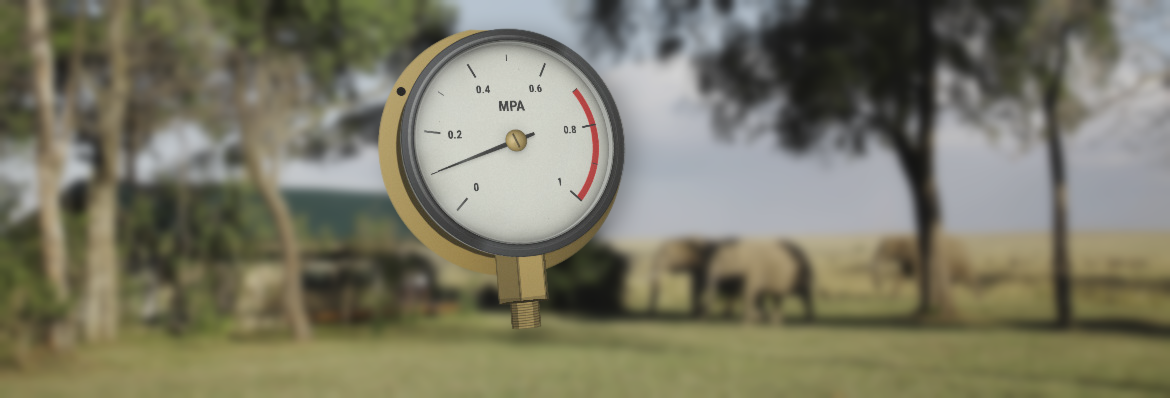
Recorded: value=0.1 unit=MPa
